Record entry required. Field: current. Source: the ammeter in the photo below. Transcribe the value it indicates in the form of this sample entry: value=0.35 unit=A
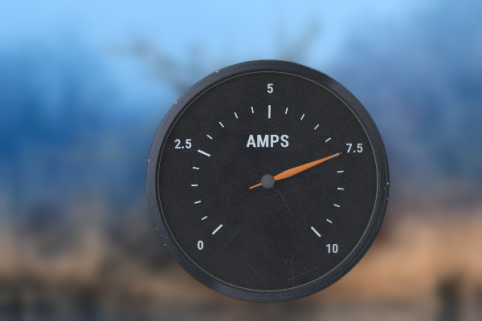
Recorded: value=7.5 unit=A
